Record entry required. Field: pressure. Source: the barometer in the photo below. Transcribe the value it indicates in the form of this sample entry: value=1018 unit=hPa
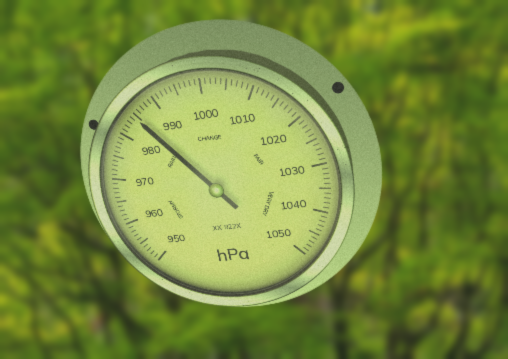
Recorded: value=985 unit=hPa
